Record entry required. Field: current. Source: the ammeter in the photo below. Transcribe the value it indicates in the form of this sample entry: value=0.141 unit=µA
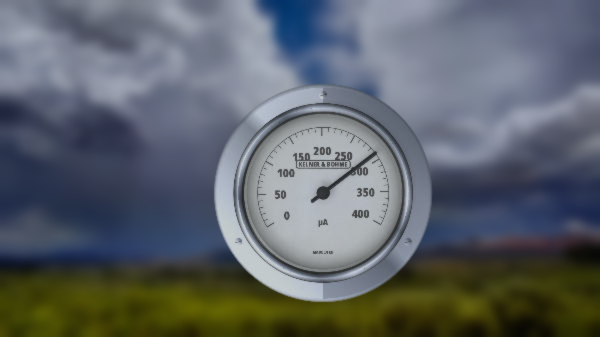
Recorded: value=290 unit=µA
